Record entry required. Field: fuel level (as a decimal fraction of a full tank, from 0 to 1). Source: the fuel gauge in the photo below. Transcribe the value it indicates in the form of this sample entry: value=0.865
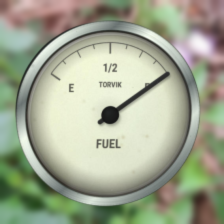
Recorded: value=1
